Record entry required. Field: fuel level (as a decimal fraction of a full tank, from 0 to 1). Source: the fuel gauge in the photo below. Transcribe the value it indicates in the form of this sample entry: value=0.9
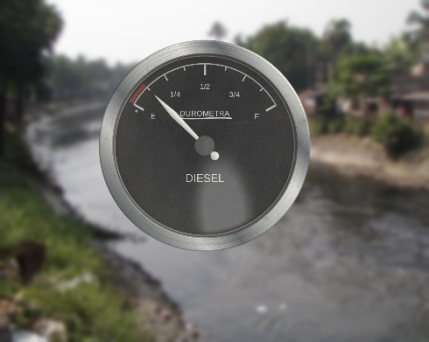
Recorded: value=0.125
